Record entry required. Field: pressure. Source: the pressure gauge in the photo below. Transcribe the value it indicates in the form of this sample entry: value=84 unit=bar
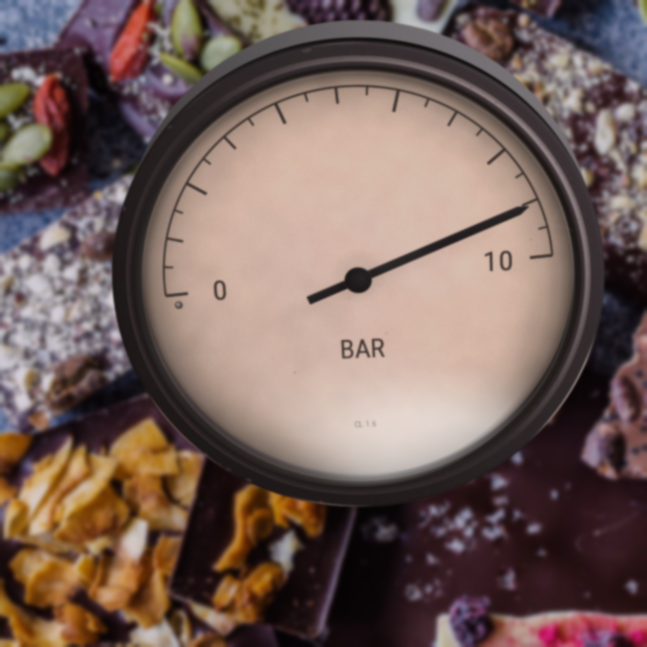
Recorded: value=9 unit=bar
